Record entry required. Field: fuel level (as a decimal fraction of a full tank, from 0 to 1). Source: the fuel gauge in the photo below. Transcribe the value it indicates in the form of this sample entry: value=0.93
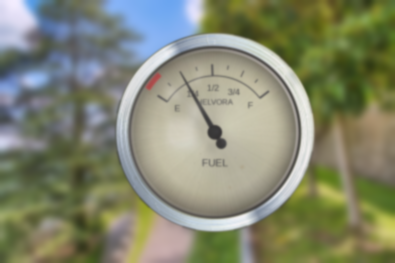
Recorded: value=0.25
